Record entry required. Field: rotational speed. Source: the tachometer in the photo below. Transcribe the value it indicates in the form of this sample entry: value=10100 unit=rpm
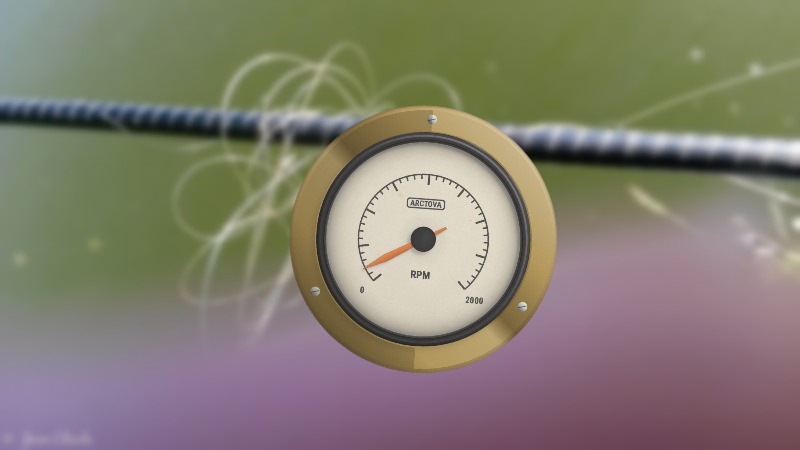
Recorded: value=100 unit=rpm
